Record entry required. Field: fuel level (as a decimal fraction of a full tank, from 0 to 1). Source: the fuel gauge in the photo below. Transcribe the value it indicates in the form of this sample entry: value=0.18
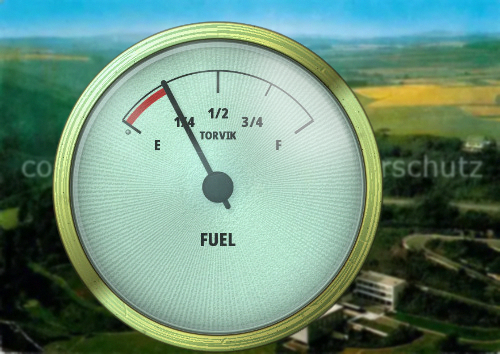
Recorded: value=0.25
